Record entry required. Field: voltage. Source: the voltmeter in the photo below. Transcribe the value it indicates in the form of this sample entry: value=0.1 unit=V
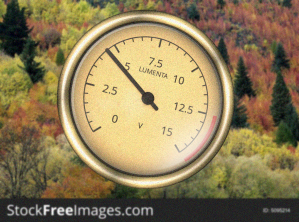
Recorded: value=4.5 unit=V
